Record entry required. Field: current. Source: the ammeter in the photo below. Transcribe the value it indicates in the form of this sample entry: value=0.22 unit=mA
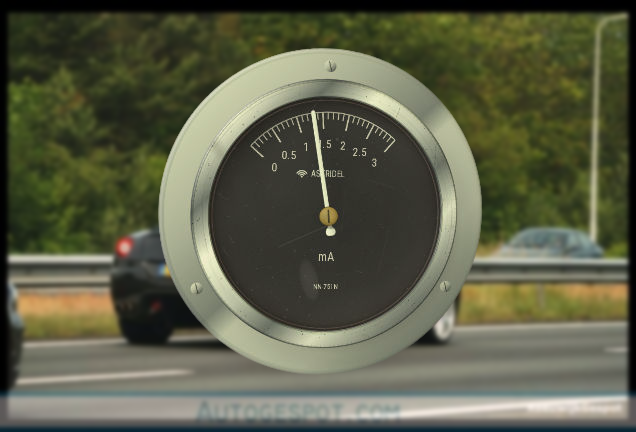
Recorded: value=1.3 unit=mA
